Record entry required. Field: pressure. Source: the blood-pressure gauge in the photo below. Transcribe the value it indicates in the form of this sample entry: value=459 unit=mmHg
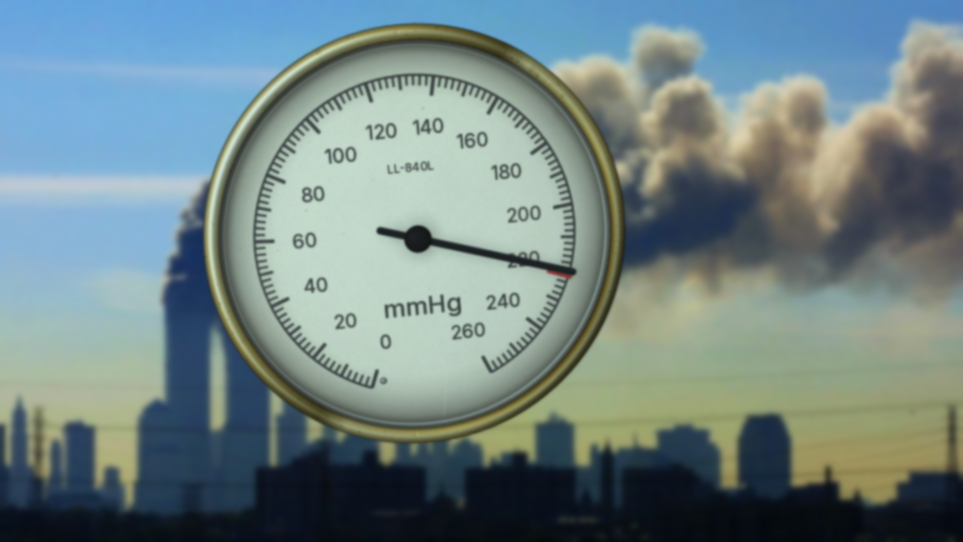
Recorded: value=220 unit=mmHg
